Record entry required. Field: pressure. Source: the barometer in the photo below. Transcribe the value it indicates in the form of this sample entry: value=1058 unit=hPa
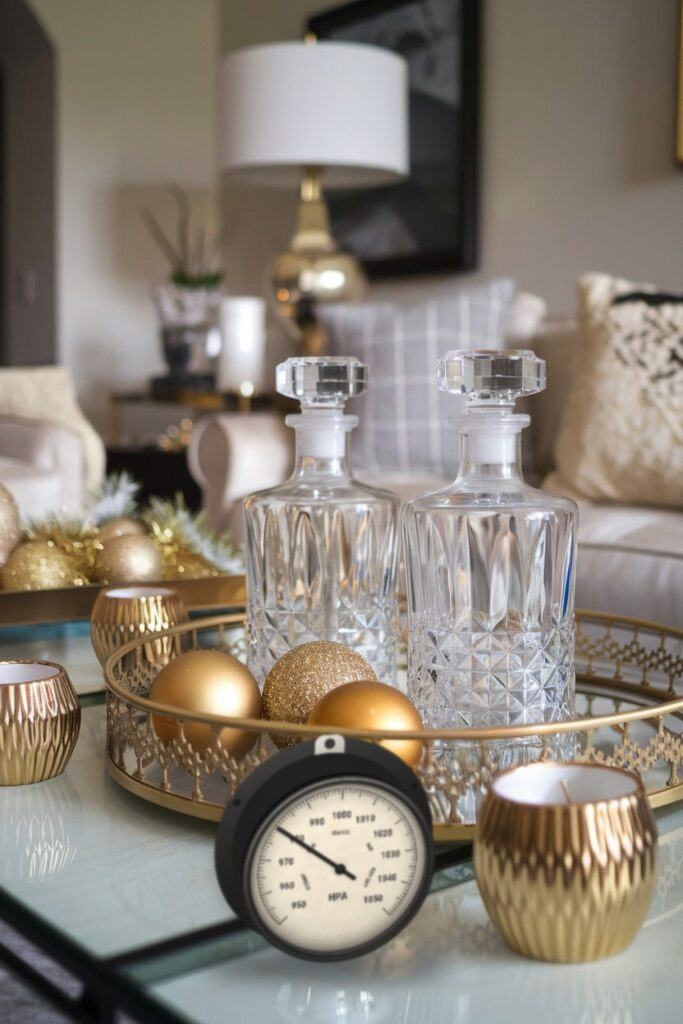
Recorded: value=980 unit=hPa
